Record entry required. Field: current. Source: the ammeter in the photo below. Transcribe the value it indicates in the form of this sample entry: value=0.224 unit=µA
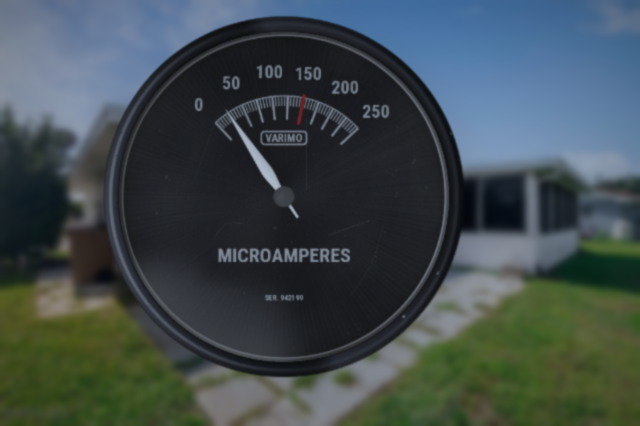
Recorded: value=25 unit=µA
